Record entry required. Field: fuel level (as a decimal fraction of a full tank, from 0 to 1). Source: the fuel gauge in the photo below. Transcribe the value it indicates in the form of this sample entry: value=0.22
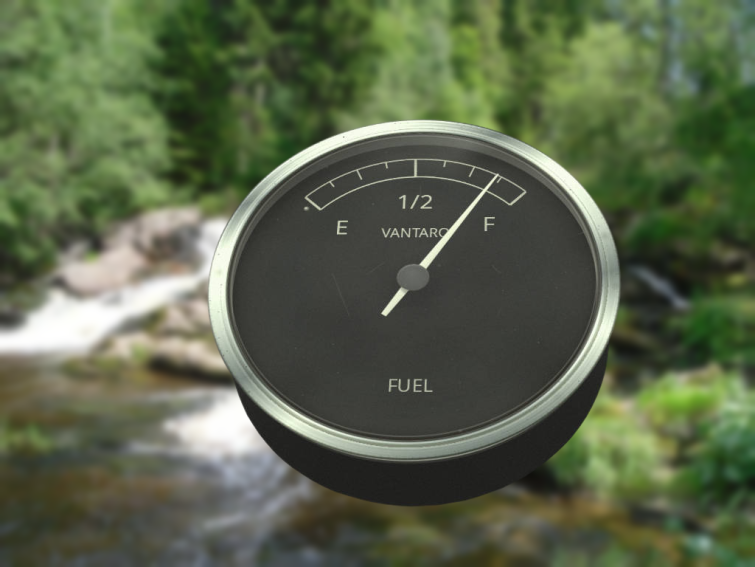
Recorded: value=0.875
